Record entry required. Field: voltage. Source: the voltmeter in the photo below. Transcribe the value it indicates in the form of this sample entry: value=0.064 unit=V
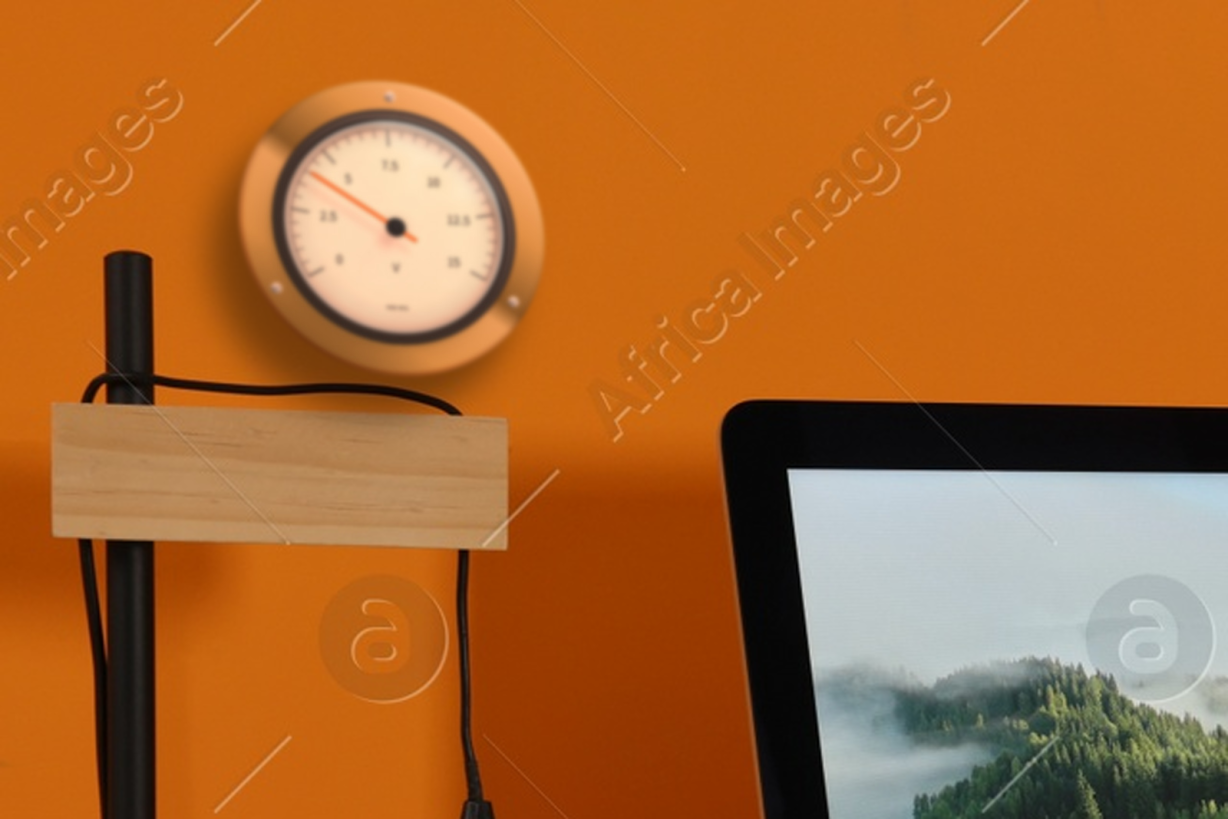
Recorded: value=4 unit=V
